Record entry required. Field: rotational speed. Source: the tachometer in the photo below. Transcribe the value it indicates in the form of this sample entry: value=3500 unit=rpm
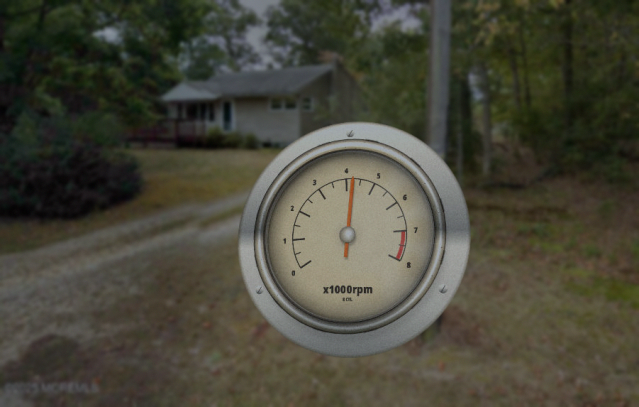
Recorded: value=4250 unit=rpm
